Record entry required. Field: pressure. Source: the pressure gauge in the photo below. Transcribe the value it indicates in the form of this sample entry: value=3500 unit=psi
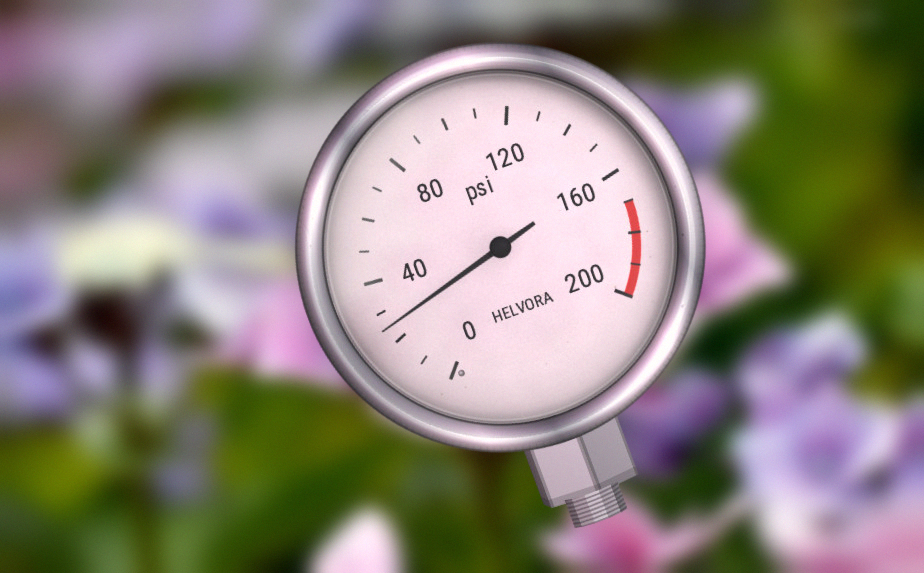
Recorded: value=25 unit=psi
